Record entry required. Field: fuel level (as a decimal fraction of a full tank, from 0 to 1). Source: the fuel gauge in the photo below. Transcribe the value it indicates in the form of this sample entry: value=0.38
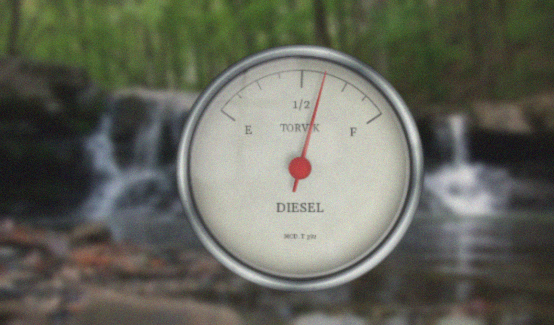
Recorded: value=0.625
